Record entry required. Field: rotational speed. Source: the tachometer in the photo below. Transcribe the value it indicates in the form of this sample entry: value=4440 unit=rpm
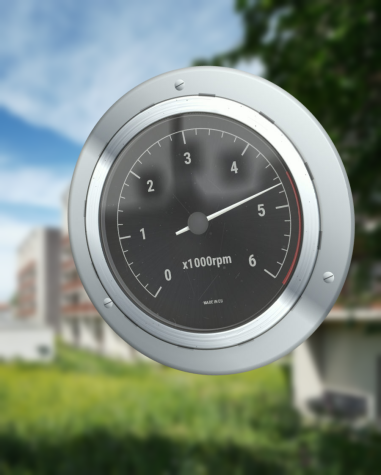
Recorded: value=4700 unit=rpm
